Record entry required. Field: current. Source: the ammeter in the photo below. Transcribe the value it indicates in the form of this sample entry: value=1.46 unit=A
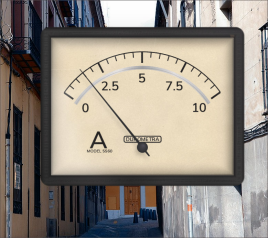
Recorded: value=1.5 unit=A
